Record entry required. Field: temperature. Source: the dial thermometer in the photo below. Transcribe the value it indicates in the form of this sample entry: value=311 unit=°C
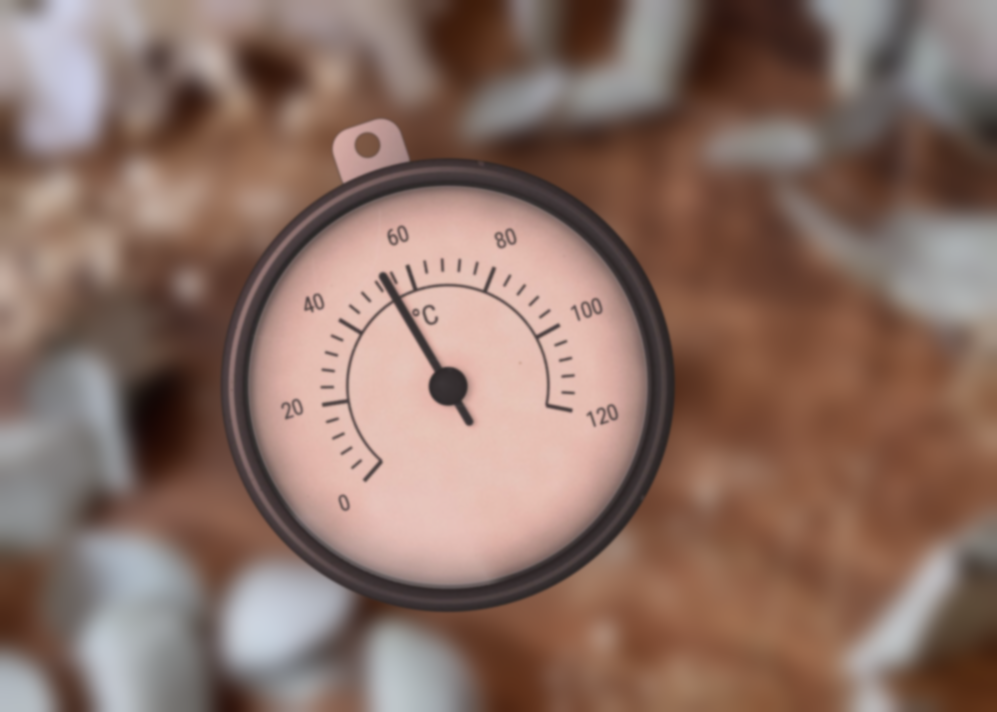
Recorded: value=54 unit=°C
